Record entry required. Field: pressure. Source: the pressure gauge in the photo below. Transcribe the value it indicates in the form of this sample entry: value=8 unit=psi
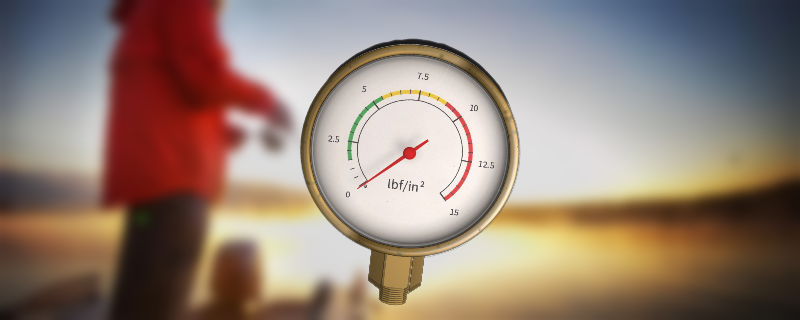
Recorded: value=0 unit=psi
